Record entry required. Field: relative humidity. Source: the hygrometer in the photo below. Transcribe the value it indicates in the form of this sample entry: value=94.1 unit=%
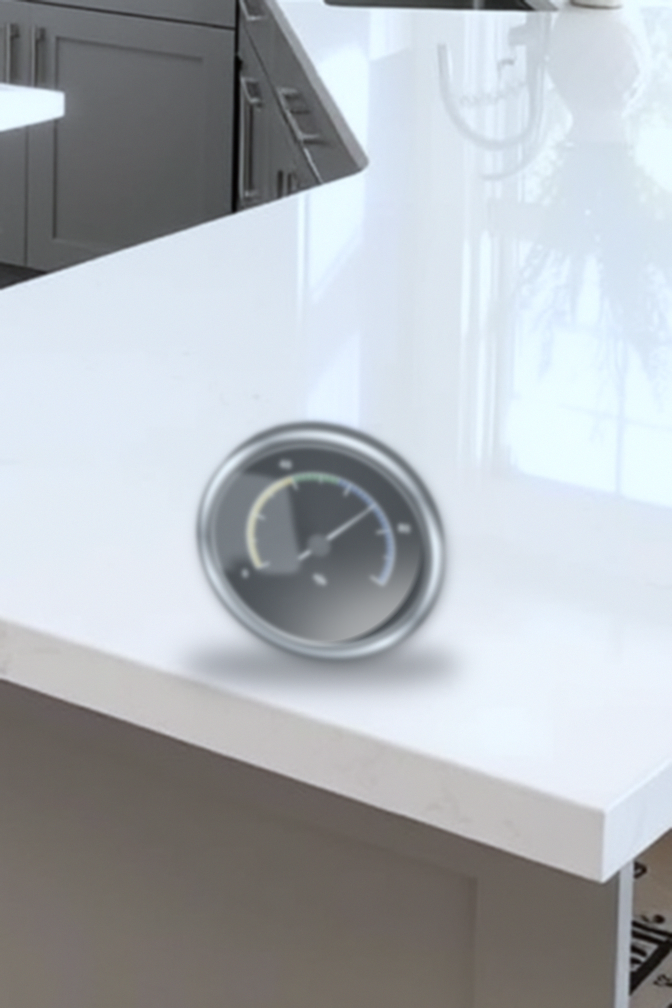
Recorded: value=70 unit=%
